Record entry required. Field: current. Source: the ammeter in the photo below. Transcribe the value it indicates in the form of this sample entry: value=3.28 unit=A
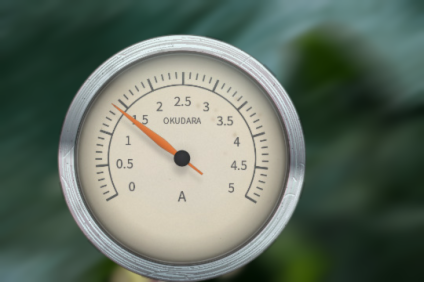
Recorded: value=1.4 unit=A
